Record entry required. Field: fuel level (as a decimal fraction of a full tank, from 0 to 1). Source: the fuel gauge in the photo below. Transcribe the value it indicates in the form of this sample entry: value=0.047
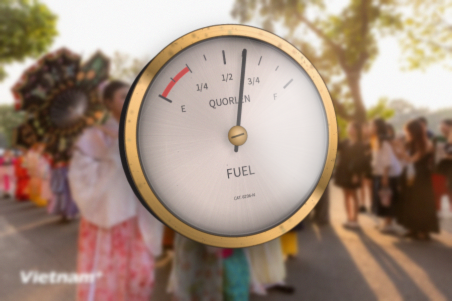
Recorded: value=0.625
